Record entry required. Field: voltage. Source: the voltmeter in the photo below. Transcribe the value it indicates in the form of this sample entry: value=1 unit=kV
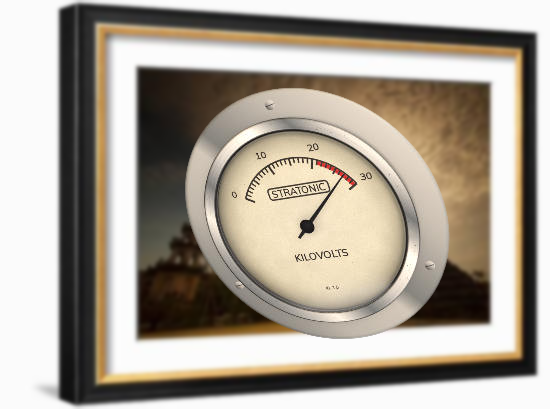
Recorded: value=27 unit=kV
